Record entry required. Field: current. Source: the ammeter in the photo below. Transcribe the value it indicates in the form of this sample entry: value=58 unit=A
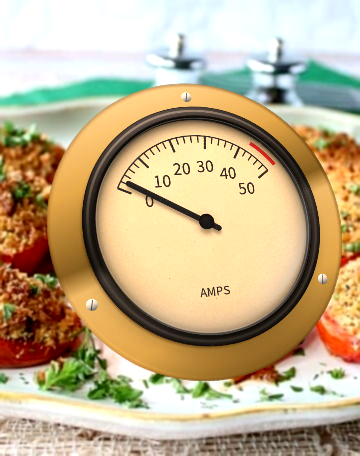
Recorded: value=2 unit=A
